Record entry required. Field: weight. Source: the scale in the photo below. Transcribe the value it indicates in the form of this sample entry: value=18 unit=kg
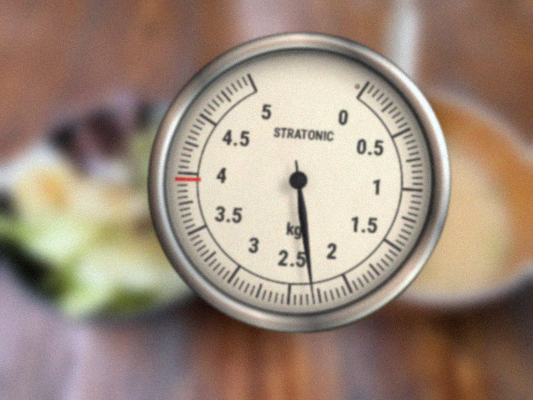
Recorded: value=2.3 unit=kg
